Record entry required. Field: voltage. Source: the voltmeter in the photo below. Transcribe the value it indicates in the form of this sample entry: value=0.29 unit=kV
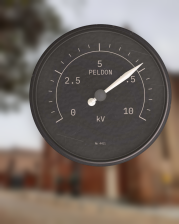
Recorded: value=7.25 unit=kV
